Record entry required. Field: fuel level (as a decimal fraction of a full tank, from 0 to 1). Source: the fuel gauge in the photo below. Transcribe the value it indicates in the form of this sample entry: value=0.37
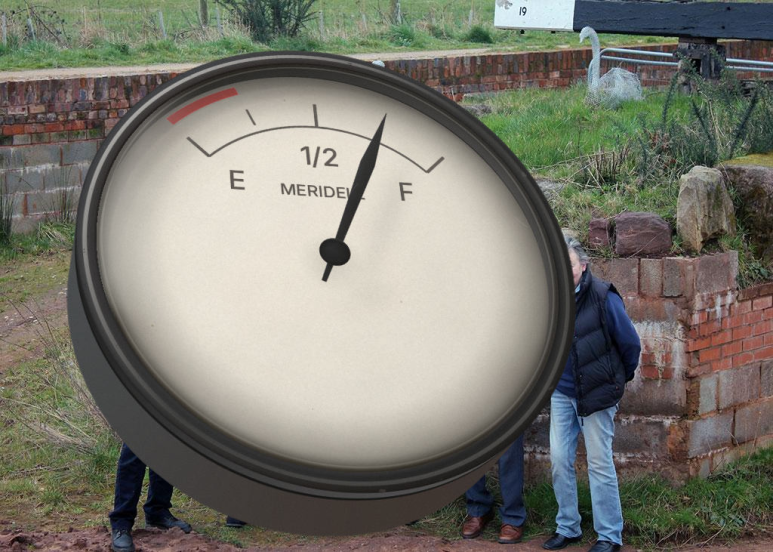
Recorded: value=0.75
